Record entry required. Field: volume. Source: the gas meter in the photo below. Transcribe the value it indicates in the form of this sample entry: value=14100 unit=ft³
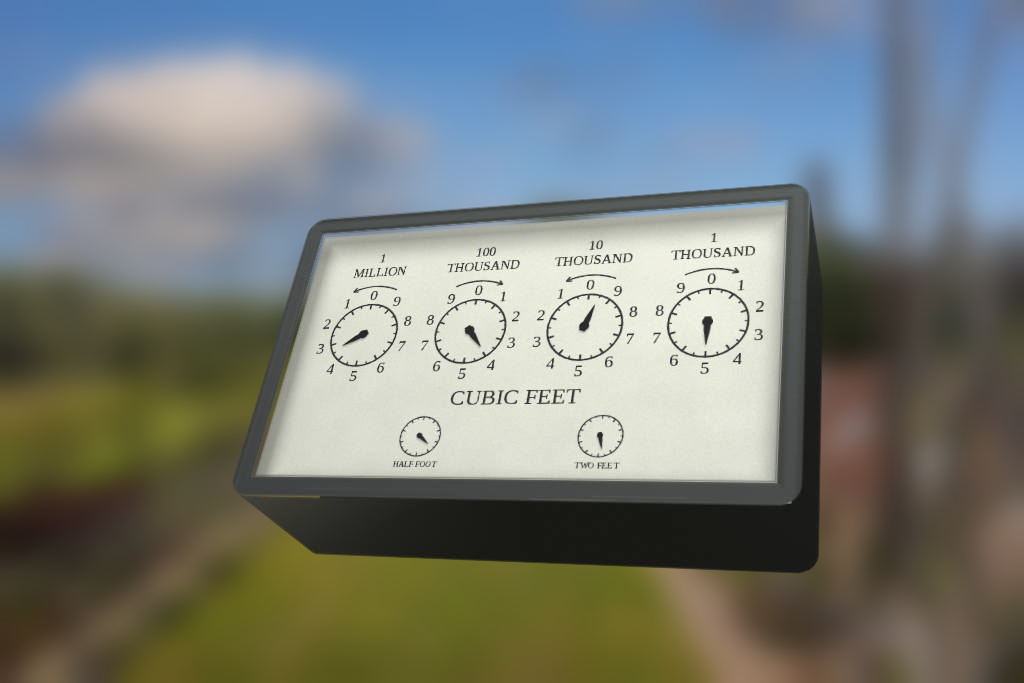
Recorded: value=339500 unit=ft³
